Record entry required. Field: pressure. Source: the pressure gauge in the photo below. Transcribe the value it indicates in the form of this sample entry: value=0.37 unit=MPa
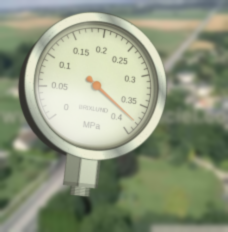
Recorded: value=0.38 unit=MPa
